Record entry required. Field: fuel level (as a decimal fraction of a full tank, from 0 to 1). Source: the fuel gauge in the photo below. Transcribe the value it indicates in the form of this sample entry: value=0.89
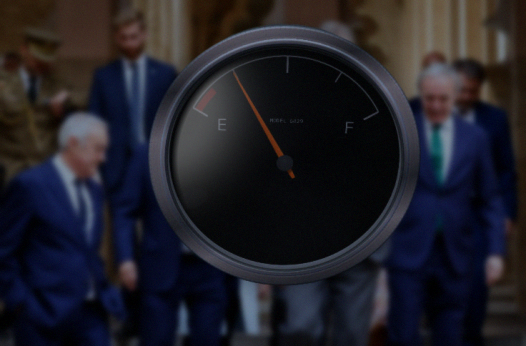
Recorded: value=0.25
